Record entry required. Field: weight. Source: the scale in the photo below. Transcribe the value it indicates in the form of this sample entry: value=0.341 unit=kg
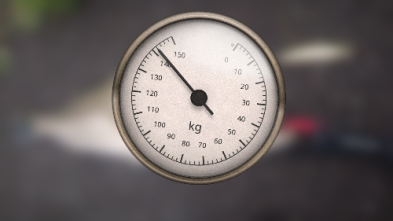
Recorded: value=142 unit=kg
